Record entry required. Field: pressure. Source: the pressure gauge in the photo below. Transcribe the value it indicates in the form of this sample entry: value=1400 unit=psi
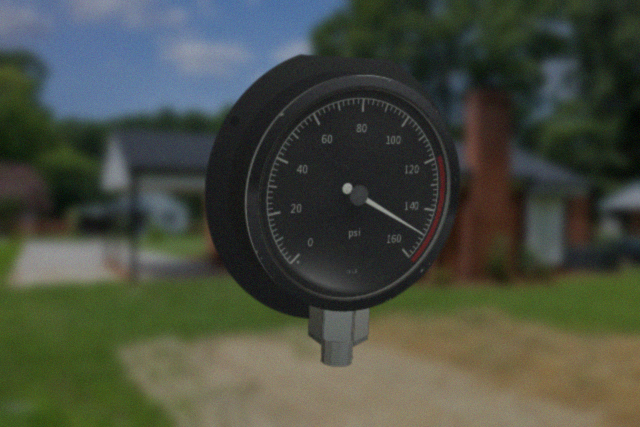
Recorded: value=150 unit=psi
